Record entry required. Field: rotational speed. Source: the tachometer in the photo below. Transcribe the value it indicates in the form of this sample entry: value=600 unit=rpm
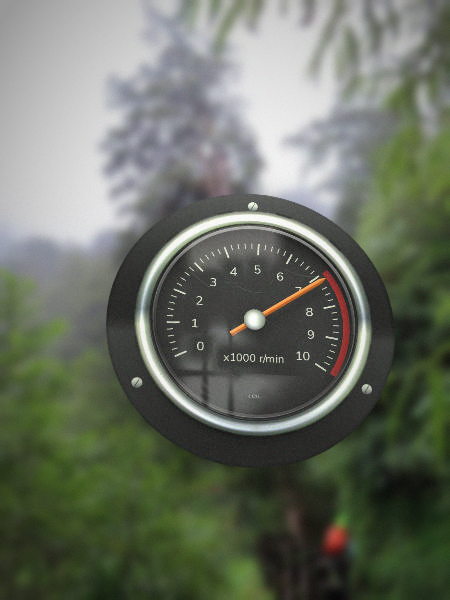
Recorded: value=7200 unit=rpm
